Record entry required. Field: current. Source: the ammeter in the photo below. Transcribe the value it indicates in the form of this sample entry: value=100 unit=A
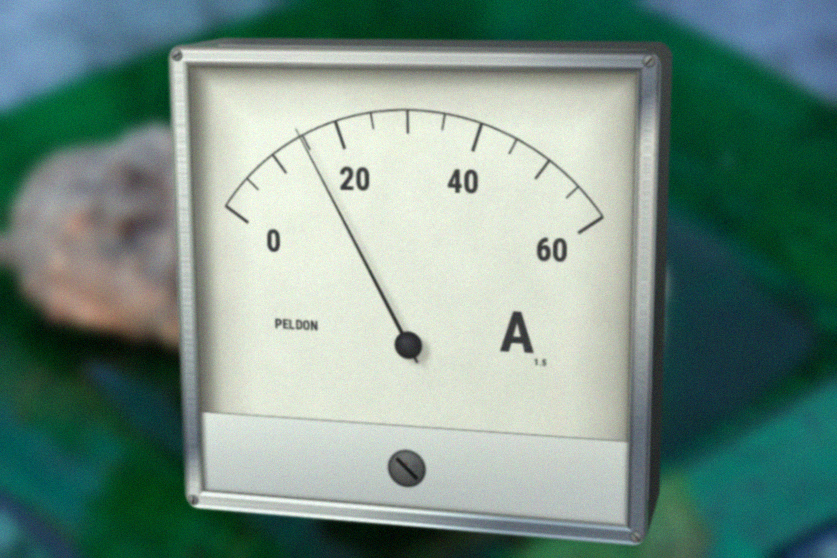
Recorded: value=15 unit=A
